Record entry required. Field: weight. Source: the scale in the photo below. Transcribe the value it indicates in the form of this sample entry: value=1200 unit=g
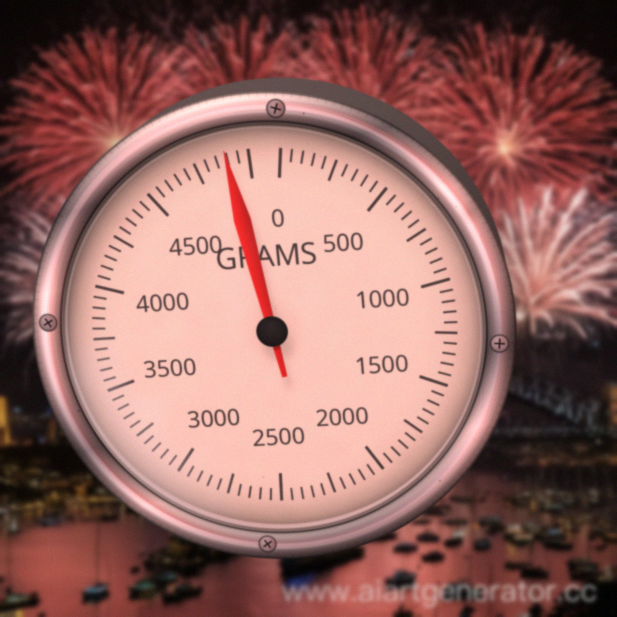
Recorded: value=4900 unit=g
